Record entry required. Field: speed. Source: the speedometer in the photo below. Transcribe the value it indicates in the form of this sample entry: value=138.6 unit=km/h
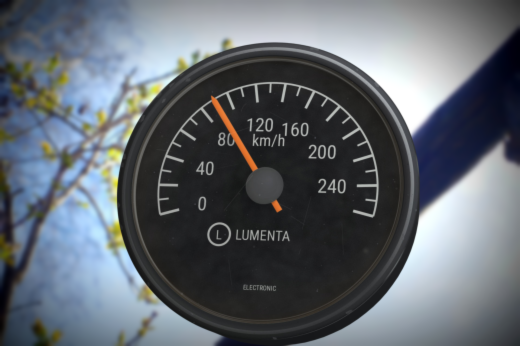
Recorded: value=90 unit=km/h
